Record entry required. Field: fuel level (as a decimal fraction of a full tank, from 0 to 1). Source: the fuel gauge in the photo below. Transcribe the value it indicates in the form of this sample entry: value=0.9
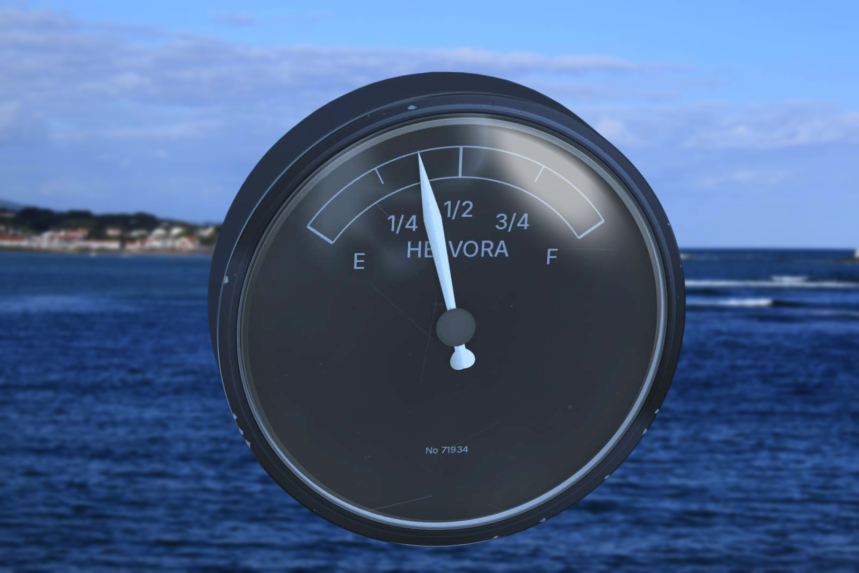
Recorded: value=0.375
